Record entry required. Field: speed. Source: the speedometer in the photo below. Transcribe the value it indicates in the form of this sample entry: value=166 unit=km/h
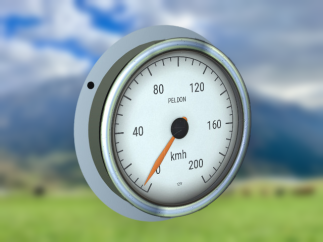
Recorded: value=5 unit=km/h
